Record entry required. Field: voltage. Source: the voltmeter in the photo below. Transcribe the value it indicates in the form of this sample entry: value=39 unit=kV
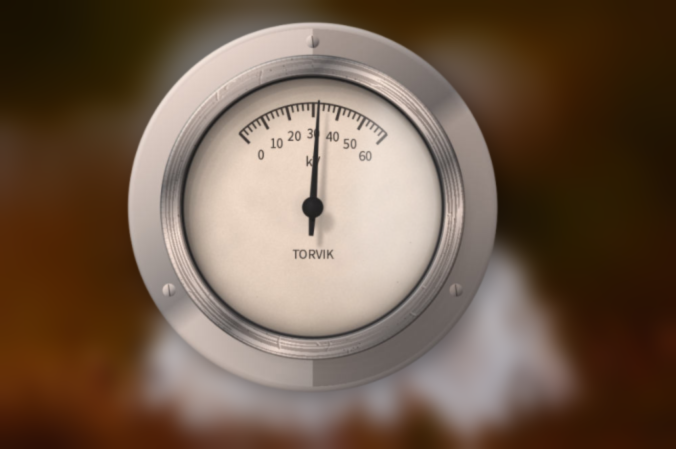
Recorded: value=32 unit=kV
